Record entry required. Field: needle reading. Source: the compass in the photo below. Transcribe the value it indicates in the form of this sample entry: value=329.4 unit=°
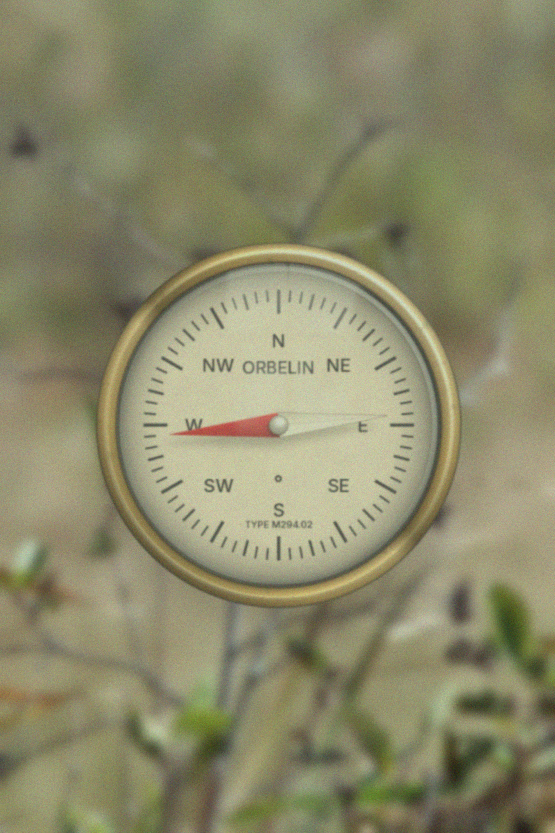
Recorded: value=265 unit=°
